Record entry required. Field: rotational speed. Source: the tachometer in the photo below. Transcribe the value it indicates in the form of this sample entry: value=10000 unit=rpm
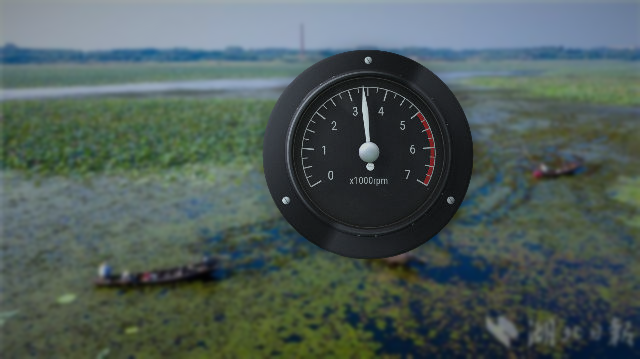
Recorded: value=3375 unit=rpm
